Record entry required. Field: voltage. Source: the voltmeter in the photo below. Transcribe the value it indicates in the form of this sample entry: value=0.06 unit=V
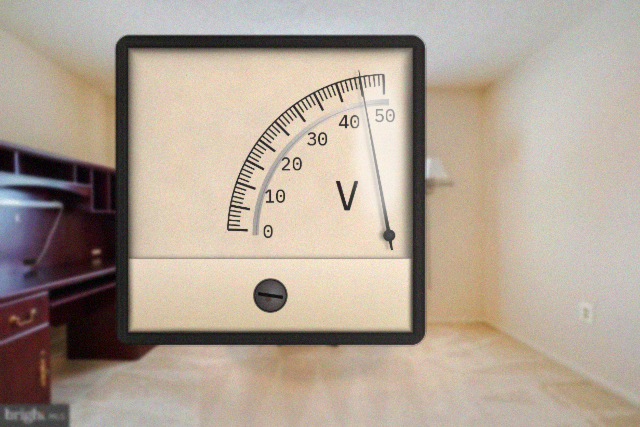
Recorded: value=45 unit=V
